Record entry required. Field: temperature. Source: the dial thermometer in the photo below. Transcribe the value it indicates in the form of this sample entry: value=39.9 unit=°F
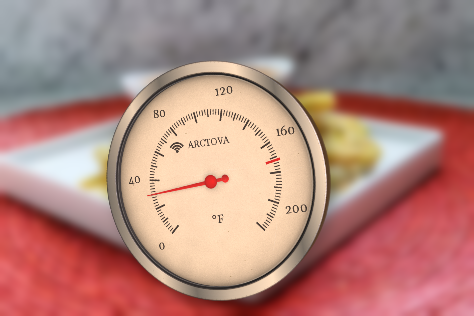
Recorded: value=30 unit=°F
